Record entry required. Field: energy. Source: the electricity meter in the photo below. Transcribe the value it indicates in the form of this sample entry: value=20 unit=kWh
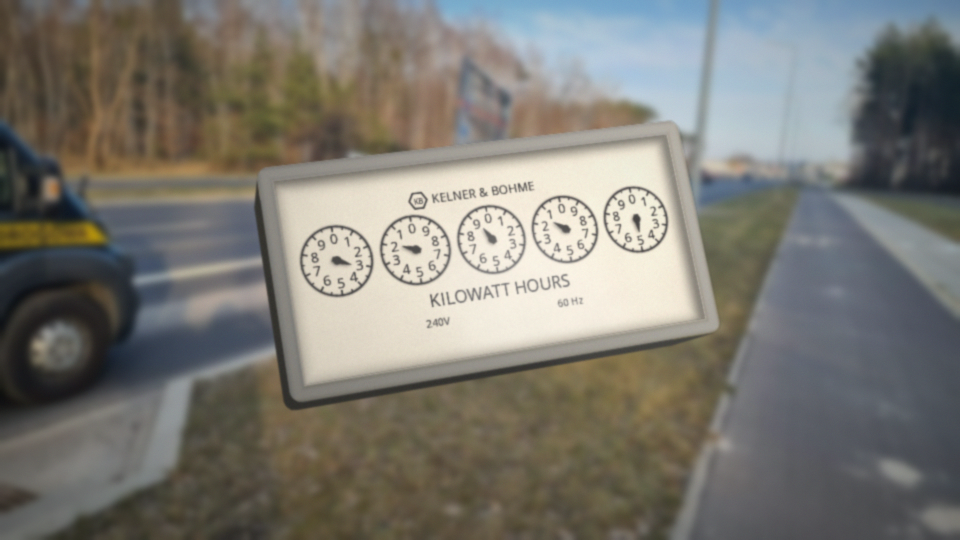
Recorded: value=31915 unit=kWh
